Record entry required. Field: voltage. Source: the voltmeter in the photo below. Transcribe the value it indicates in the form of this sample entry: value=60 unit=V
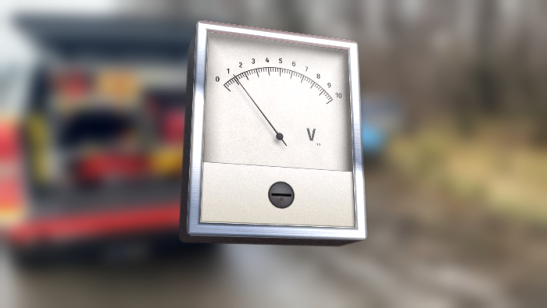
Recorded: value=1 unit=V
